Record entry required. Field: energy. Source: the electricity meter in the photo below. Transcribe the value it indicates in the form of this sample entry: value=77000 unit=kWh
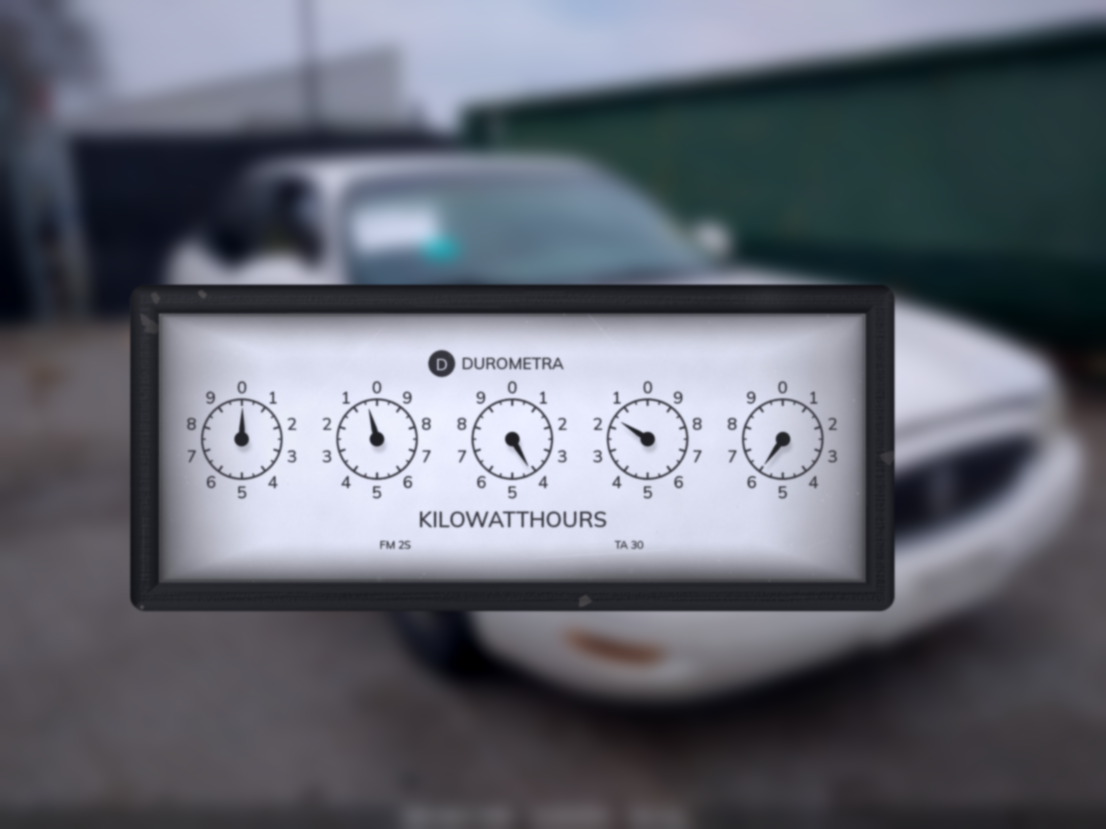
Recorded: value=416 unit=kWh
